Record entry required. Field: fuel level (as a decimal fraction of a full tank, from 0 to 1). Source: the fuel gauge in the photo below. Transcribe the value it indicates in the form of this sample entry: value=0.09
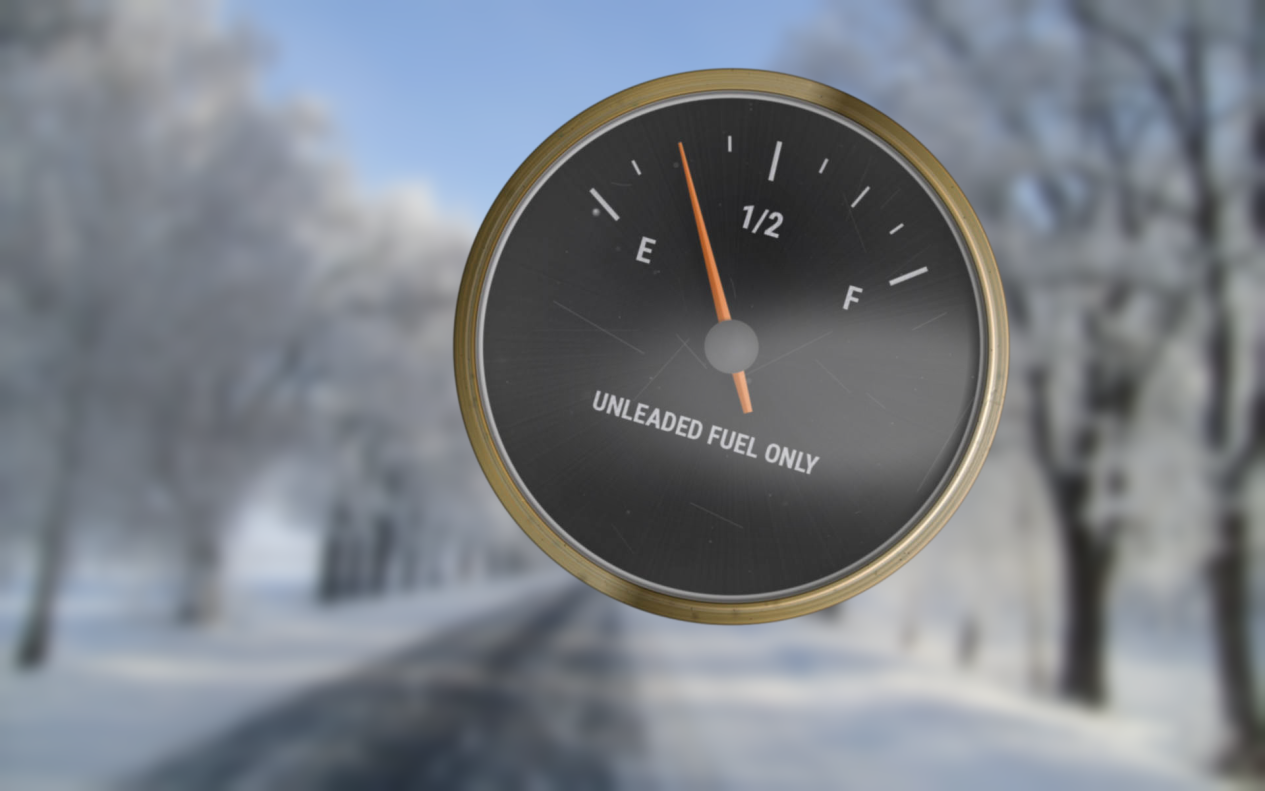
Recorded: value=0.25
